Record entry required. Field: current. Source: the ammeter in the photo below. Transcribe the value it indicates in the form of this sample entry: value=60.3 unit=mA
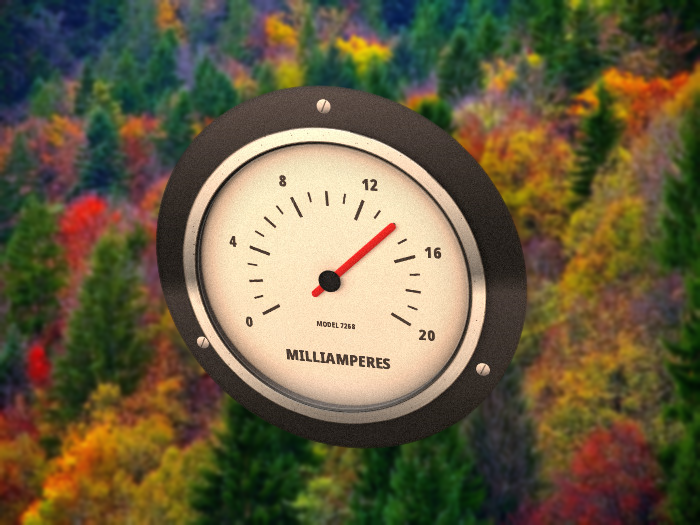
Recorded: value=14 unit=mA
